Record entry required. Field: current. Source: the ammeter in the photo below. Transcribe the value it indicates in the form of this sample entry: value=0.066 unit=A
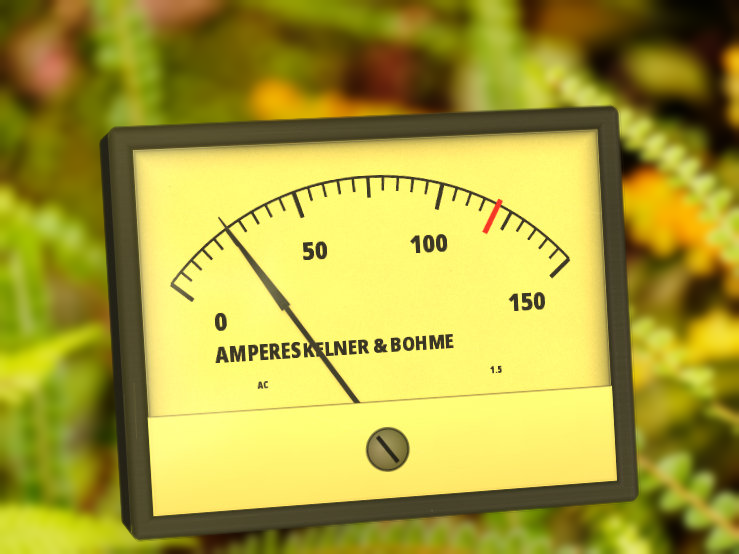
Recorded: value=25 unit=A
